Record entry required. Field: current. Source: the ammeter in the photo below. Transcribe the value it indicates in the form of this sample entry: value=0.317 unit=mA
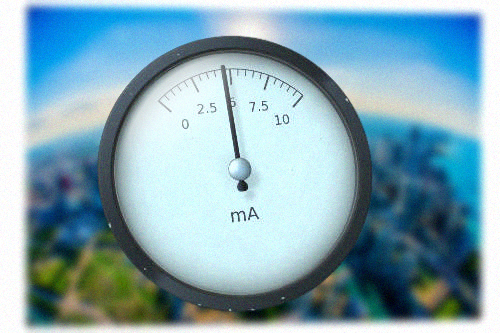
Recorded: value=4.5 unit=mA
